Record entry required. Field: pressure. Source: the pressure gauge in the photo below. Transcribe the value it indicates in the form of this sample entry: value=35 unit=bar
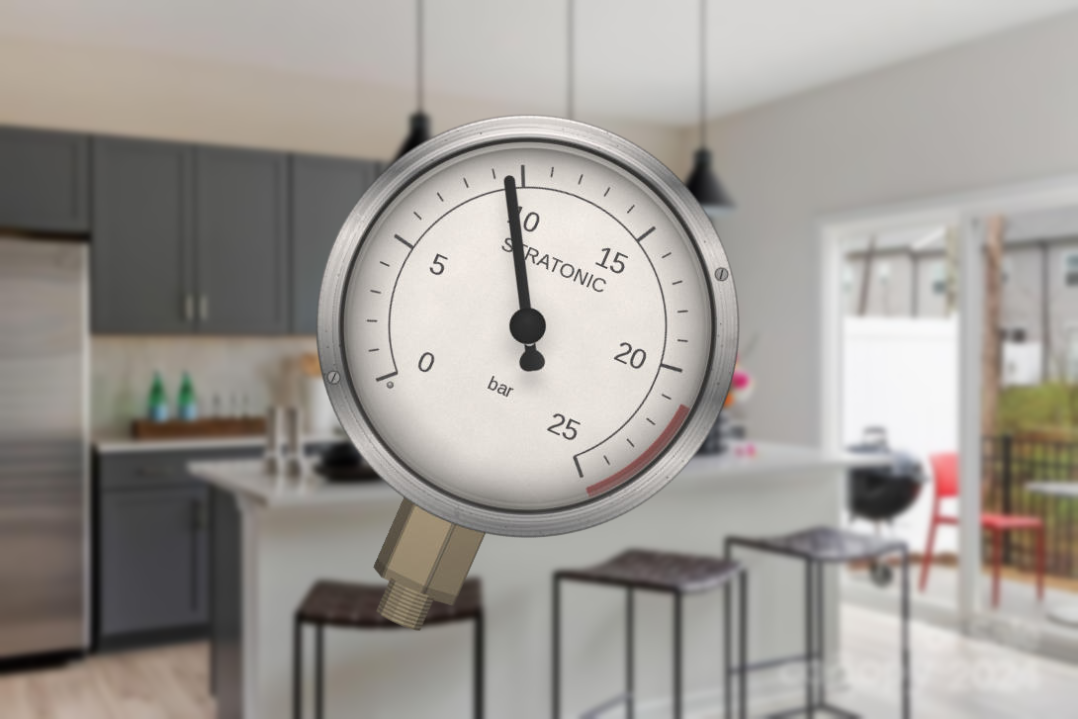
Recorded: value=9.5 unit=bar
